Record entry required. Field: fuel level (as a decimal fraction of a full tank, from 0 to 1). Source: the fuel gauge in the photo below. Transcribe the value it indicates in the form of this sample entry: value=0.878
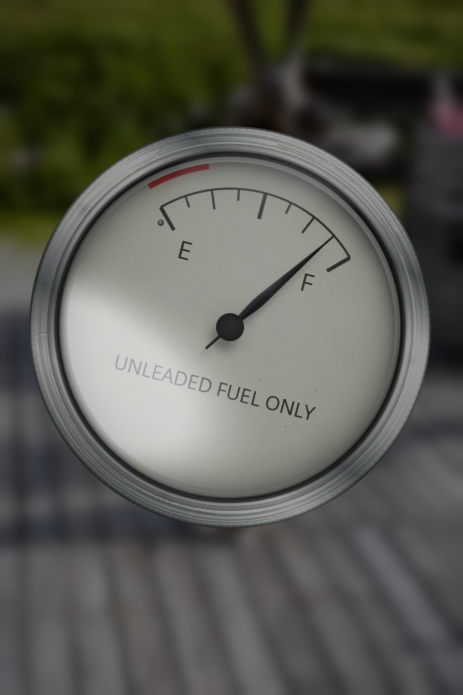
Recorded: value=0.875
